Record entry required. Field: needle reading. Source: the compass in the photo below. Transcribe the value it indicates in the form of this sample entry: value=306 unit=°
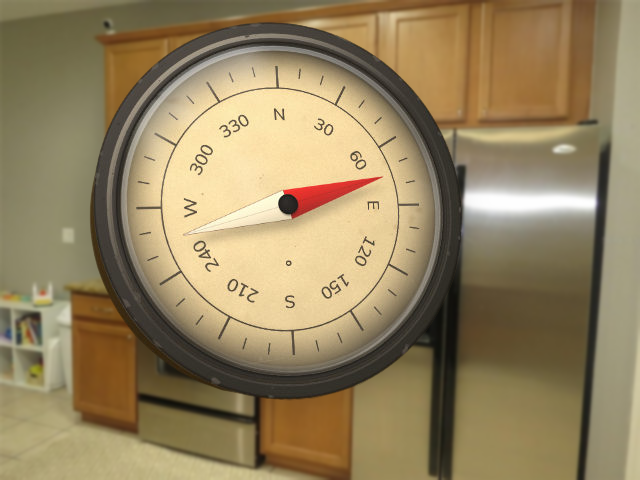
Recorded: value=75 unit=°
